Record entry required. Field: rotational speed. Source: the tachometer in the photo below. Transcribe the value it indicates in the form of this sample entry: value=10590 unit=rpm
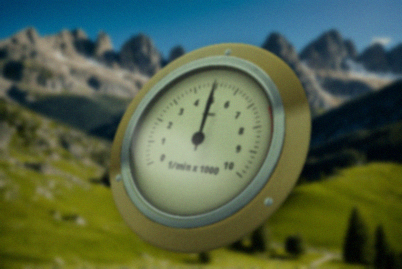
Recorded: value=5000 unit=rpm
